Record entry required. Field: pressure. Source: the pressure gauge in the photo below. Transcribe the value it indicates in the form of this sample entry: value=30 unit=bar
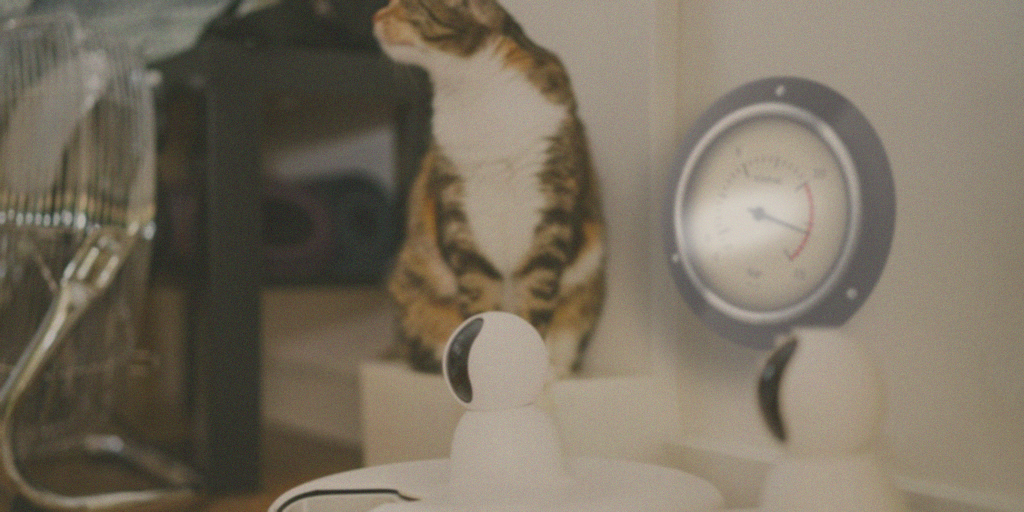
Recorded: value=13 unit=bar
